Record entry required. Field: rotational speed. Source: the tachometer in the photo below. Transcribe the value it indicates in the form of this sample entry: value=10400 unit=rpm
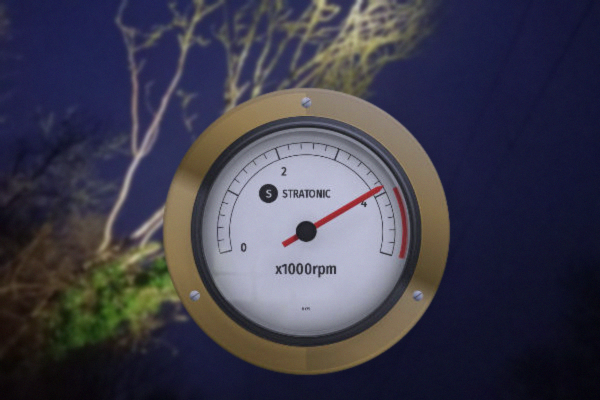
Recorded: value=3900 unit=rpm
